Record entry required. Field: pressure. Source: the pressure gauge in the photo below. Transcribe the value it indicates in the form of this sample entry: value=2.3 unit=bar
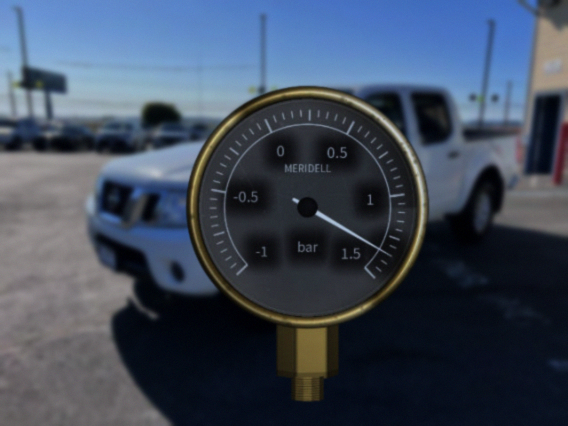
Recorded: value=1.35 unit=bar
